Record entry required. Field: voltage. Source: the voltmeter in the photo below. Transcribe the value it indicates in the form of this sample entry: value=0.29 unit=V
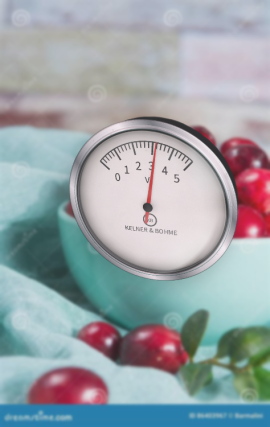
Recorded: value=3.2 unit=V
